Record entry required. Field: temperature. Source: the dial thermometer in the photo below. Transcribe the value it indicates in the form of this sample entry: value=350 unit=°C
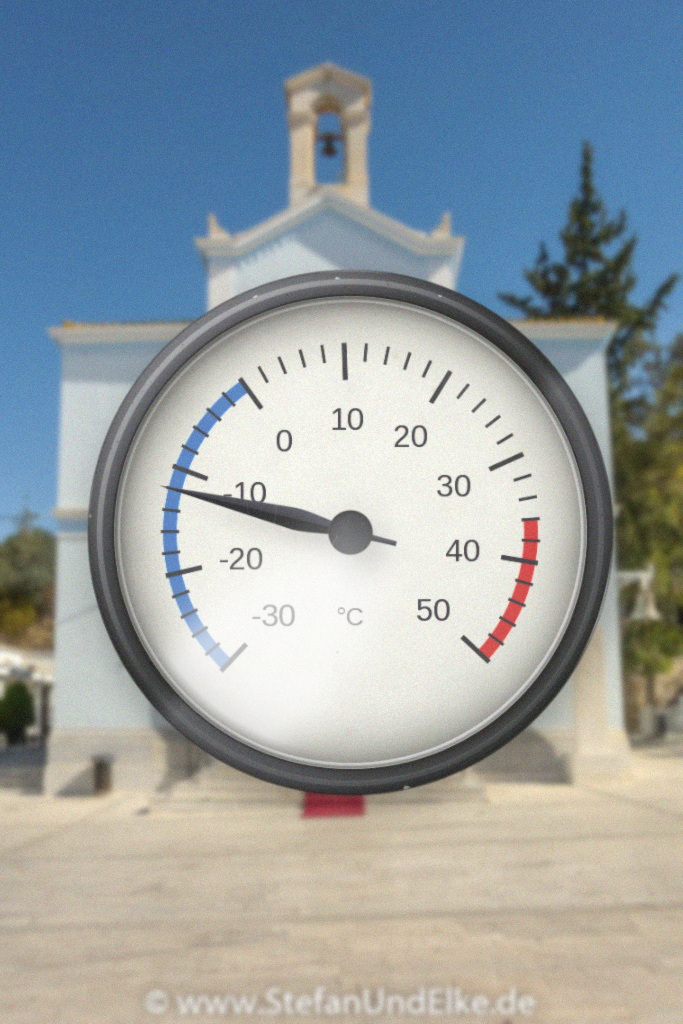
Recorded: value=-12 unit=°C
